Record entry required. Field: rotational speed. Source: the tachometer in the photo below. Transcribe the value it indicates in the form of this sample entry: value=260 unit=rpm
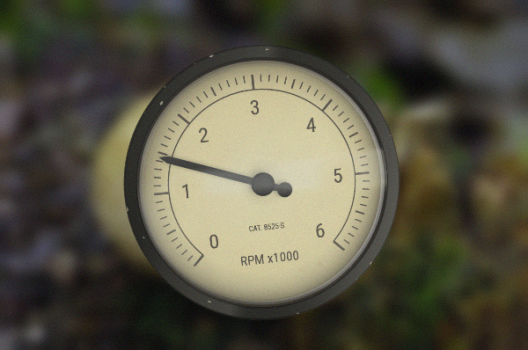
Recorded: value=1450 unit=rpm
